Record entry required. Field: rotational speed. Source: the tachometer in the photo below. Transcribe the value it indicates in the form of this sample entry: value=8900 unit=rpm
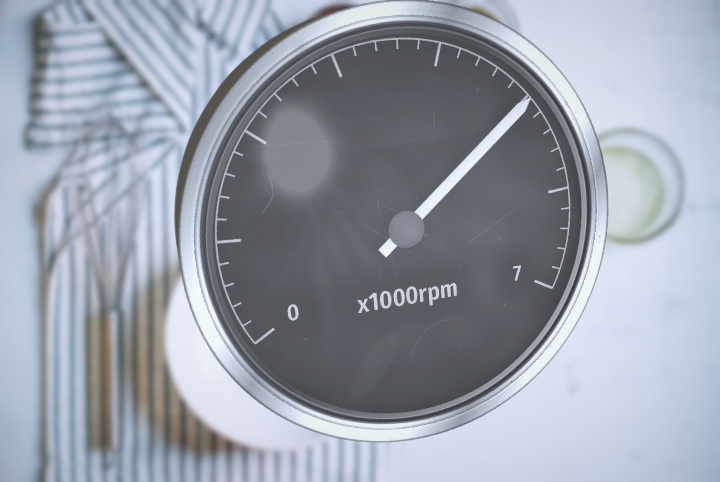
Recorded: value=5000 unit=rpm
